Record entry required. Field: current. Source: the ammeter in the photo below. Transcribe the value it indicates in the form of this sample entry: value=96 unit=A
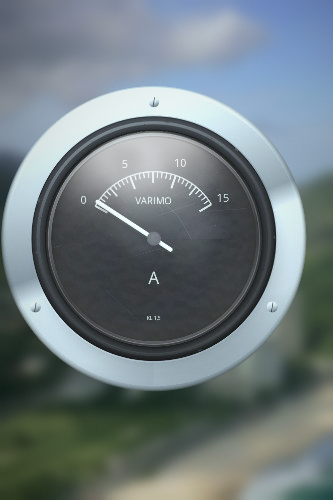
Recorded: value=0.5 unit=A
